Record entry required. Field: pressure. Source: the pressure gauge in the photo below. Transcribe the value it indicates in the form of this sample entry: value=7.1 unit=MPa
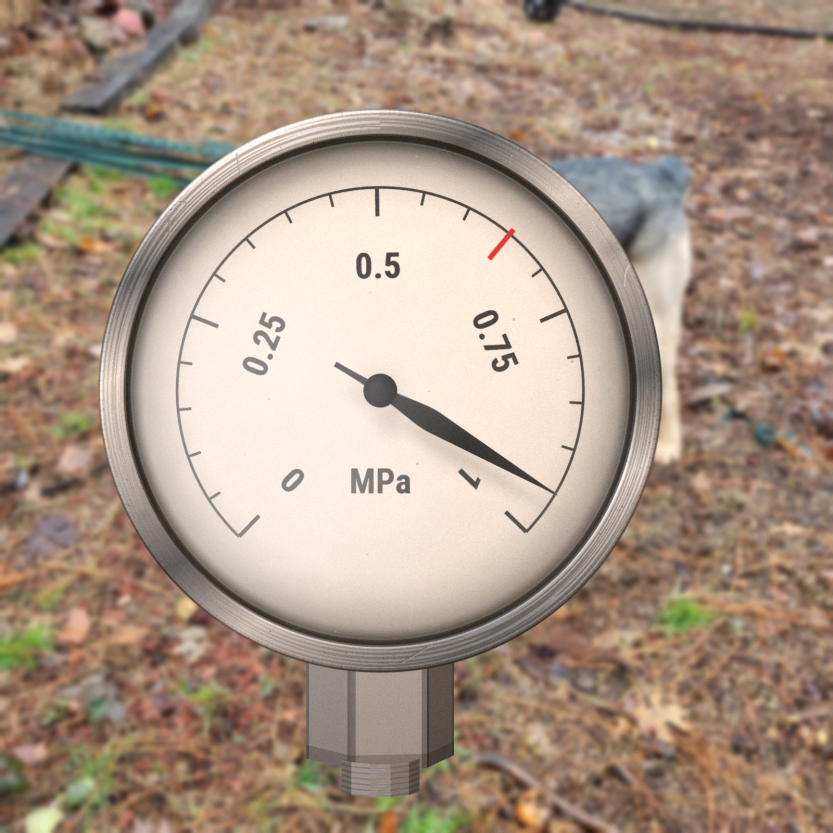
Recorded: value=0.95 unit=MPa
